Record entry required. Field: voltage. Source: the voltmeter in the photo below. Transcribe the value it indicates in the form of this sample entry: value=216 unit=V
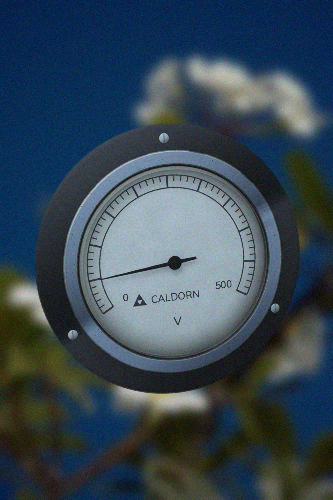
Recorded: value=50 unit=V
